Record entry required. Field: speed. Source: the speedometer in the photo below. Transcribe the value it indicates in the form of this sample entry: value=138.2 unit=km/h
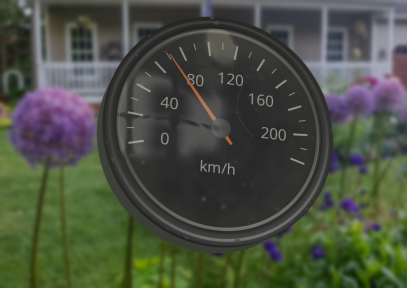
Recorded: value=70 unit=km/h
